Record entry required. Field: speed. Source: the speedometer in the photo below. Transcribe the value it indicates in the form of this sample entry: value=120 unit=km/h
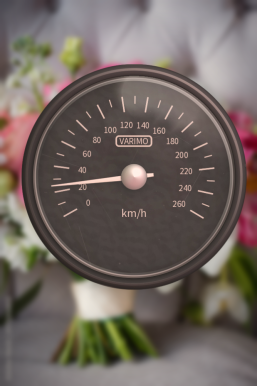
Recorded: value=25 unit=km/h
